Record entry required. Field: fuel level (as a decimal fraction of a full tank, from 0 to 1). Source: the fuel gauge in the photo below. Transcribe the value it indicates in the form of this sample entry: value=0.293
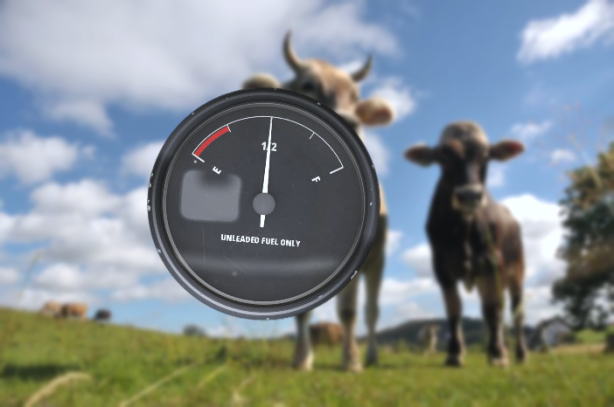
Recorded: value=0.5
